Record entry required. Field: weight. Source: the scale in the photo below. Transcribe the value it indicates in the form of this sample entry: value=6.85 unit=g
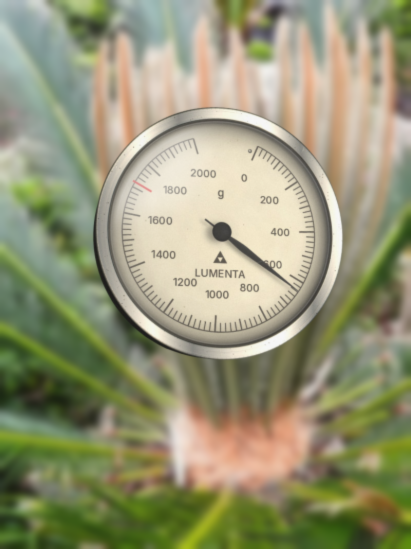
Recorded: value=640 unit=g
